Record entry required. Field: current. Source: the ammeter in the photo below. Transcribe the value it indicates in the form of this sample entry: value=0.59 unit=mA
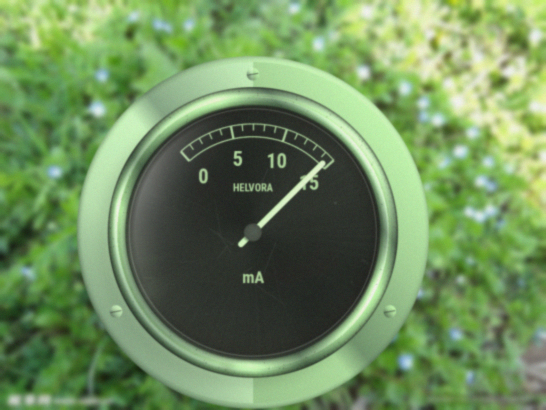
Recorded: value=14.5 unit=mA
